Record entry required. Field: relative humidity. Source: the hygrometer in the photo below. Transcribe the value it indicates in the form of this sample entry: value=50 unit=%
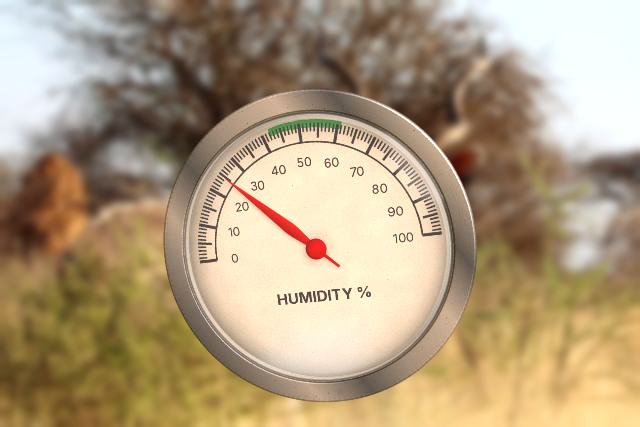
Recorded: value=25 unit=%
